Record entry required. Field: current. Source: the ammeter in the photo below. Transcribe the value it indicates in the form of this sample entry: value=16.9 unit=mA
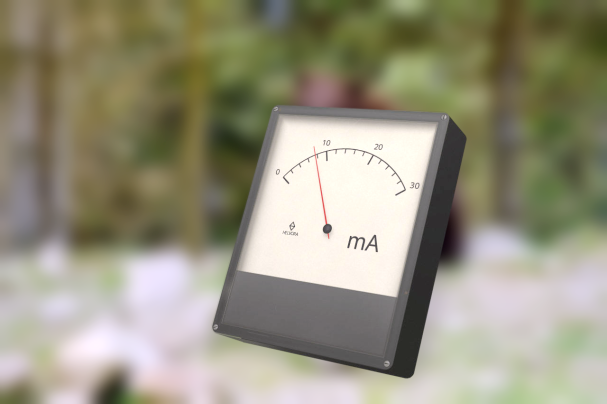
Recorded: value=8 unit=mA
